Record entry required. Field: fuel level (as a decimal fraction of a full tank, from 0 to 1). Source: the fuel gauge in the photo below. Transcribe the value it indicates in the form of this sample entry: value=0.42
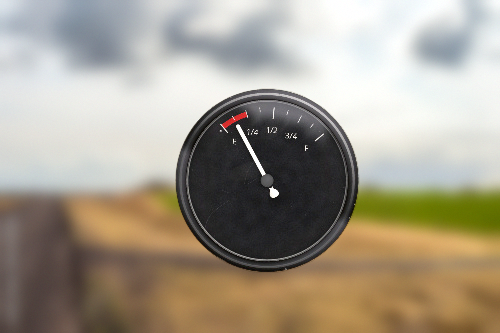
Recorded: value=0.125
